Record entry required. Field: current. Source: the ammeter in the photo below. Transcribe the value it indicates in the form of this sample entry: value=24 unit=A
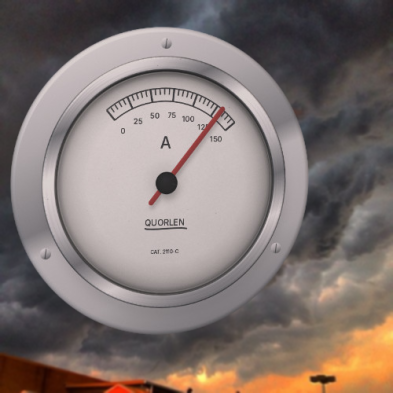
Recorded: value=130 unit=A
